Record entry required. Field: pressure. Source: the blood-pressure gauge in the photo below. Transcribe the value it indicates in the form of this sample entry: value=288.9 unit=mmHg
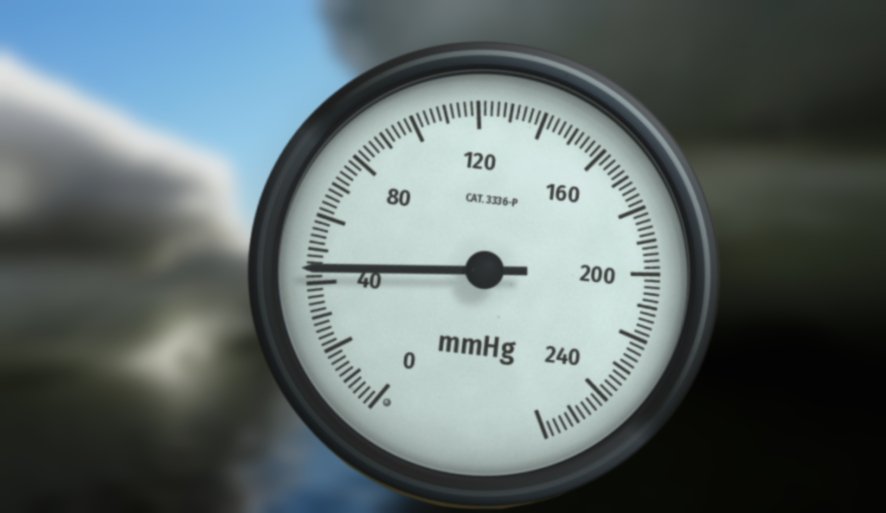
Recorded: value=44 unit=mmHg
